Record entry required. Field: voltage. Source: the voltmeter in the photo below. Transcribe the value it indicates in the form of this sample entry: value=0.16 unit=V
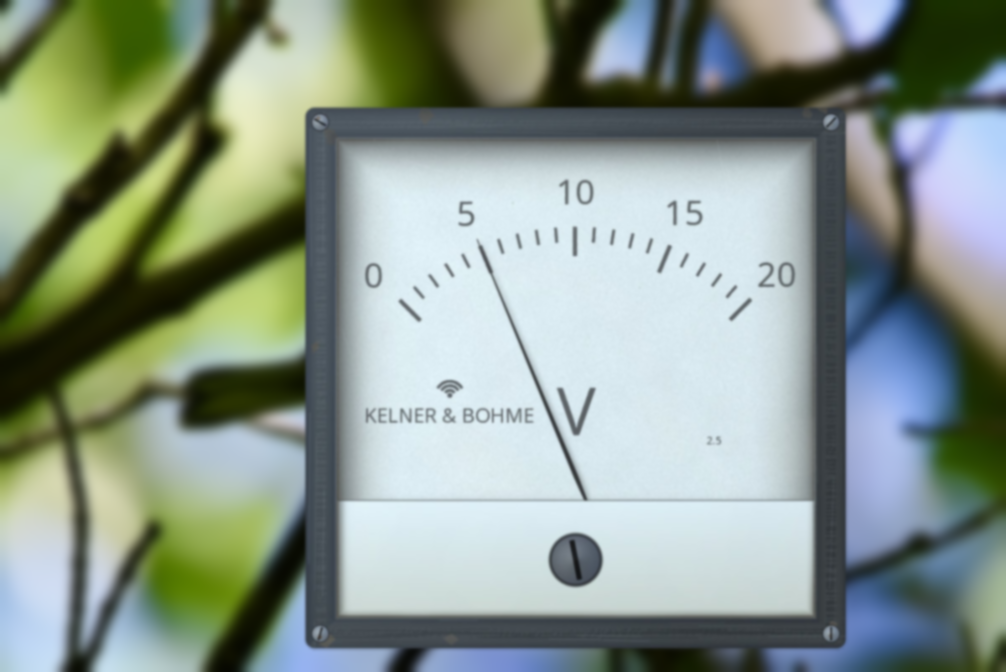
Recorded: value=5 unit=V
